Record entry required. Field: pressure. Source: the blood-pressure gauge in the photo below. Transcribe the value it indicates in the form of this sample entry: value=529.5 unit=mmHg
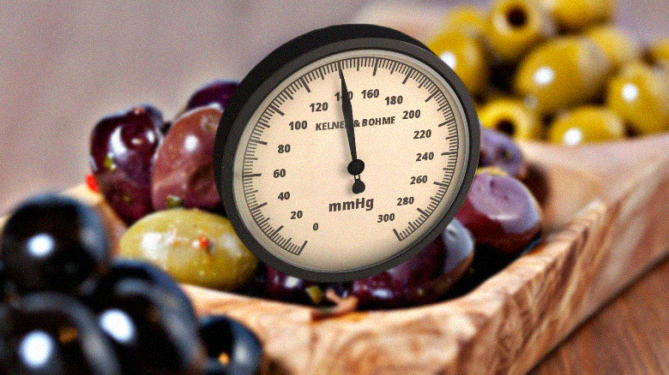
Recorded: value=140 unit=mmHg
